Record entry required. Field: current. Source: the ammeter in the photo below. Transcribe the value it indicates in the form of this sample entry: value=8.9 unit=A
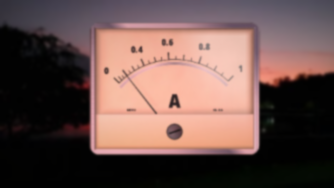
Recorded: value=0.2 unit=A
